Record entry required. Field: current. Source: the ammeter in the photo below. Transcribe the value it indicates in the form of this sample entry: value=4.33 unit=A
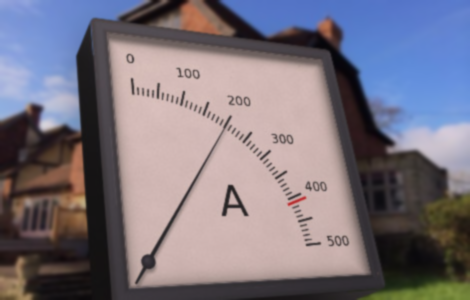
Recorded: value=200 unit=A
